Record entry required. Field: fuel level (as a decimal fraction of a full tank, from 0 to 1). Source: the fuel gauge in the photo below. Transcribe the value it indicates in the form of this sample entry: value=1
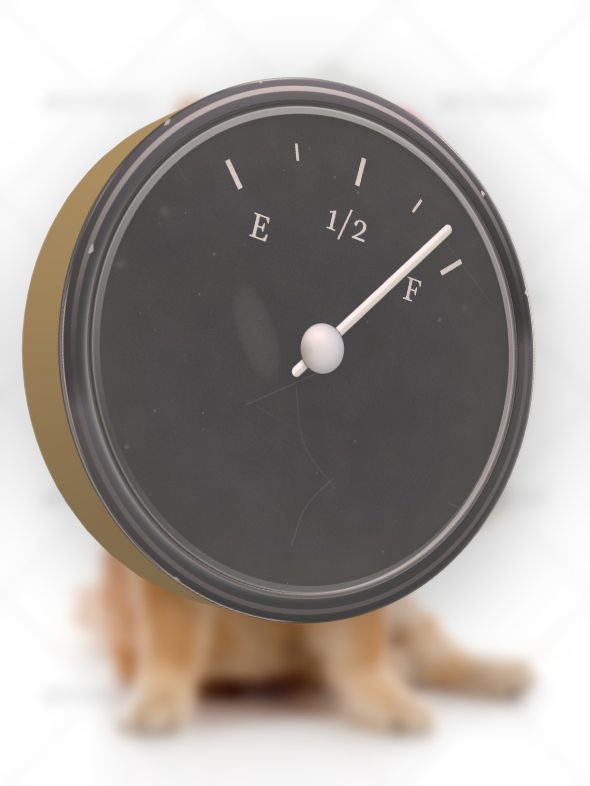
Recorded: value=0.875
